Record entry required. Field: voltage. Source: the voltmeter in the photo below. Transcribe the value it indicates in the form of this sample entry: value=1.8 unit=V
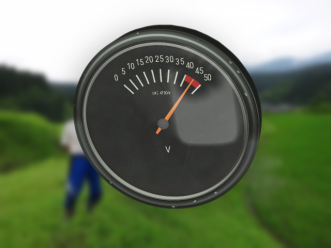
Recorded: value=45 unit=V
